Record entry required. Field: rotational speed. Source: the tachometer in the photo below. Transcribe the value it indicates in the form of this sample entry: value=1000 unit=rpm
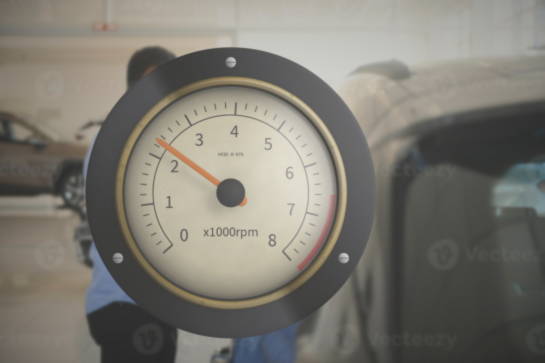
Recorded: value=2300 unit=rpm
